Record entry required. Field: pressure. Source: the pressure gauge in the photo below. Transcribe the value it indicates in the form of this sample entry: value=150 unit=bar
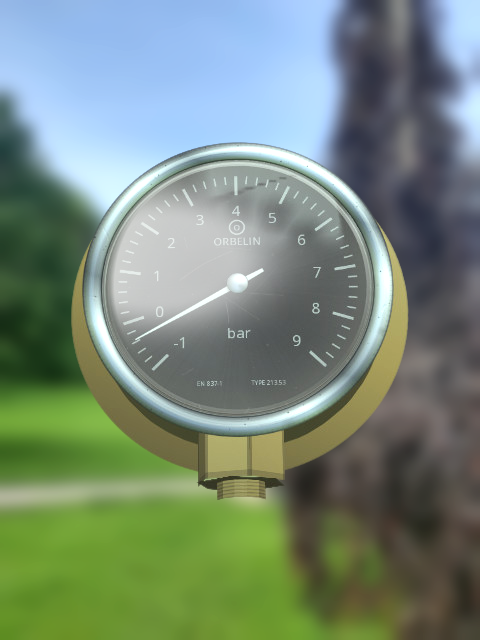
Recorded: value=-0.4 unit=bar
